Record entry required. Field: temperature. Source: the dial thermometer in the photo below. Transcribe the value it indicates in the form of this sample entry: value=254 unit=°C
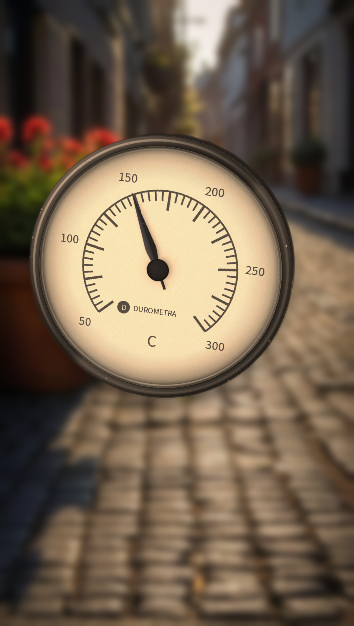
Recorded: value=150 unit=°C
